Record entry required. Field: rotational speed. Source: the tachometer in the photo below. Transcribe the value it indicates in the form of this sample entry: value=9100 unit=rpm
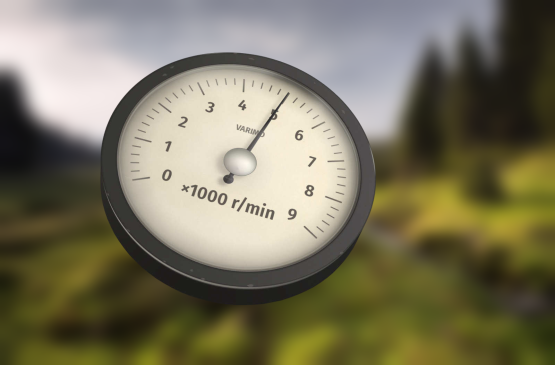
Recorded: value=5000 unit=rpm
